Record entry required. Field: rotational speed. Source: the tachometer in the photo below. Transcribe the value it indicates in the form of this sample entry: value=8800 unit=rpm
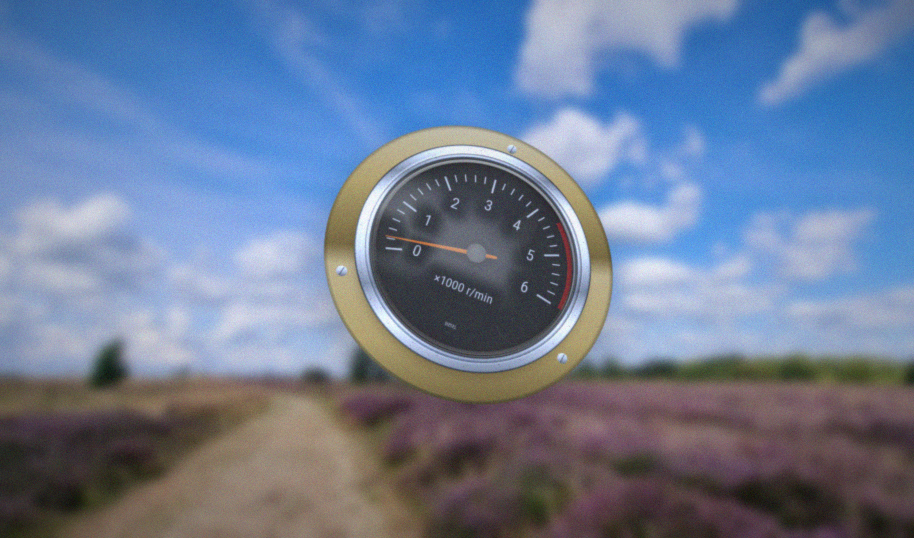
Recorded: value=200 unit=rpm
